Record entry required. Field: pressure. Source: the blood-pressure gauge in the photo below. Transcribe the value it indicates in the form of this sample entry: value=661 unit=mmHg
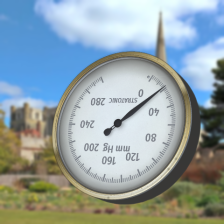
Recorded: value=20 unit=mmHg
